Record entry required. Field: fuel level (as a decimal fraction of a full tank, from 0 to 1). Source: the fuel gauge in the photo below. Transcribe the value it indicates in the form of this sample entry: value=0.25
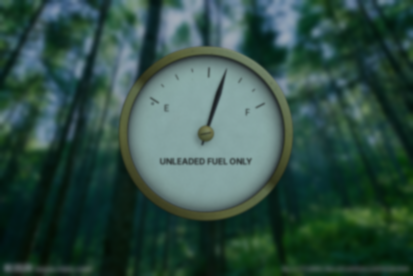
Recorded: value=0.625
